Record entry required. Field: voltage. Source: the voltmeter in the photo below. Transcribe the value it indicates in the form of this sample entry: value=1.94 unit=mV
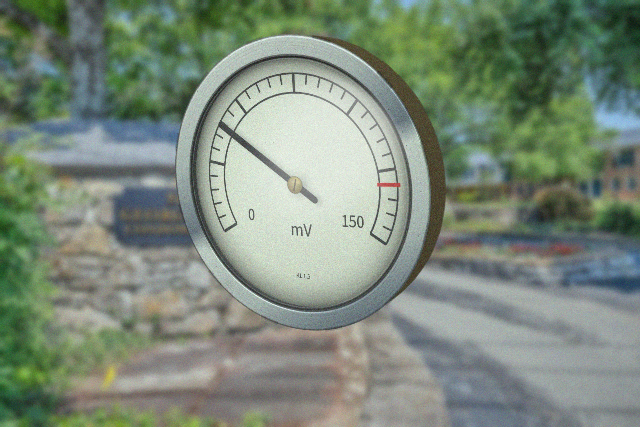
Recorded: value=40 unit=mV
